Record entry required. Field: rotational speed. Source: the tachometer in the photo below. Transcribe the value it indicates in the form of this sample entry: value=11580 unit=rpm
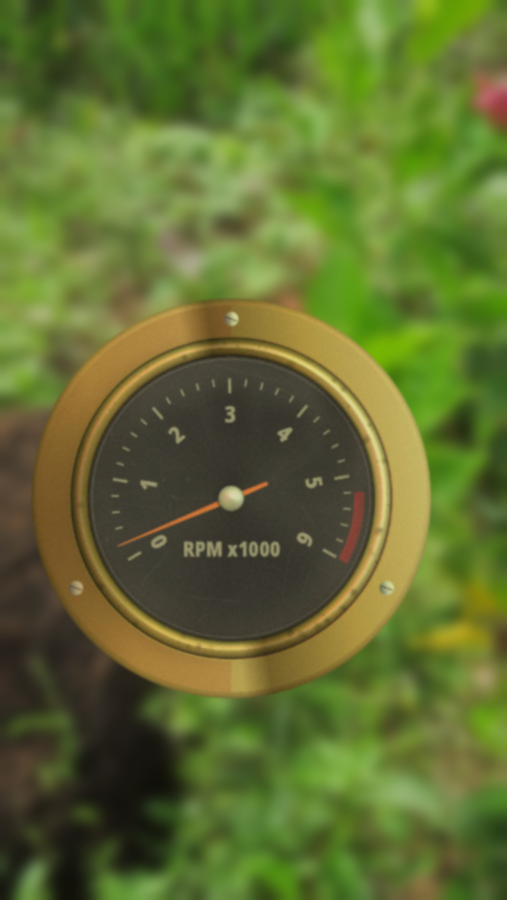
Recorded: value=200 unit=rpm
